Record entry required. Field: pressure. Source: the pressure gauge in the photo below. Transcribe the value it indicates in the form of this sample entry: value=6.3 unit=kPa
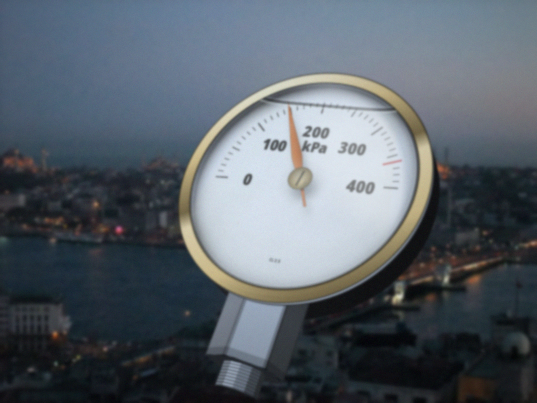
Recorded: value=150 unit=kPa
